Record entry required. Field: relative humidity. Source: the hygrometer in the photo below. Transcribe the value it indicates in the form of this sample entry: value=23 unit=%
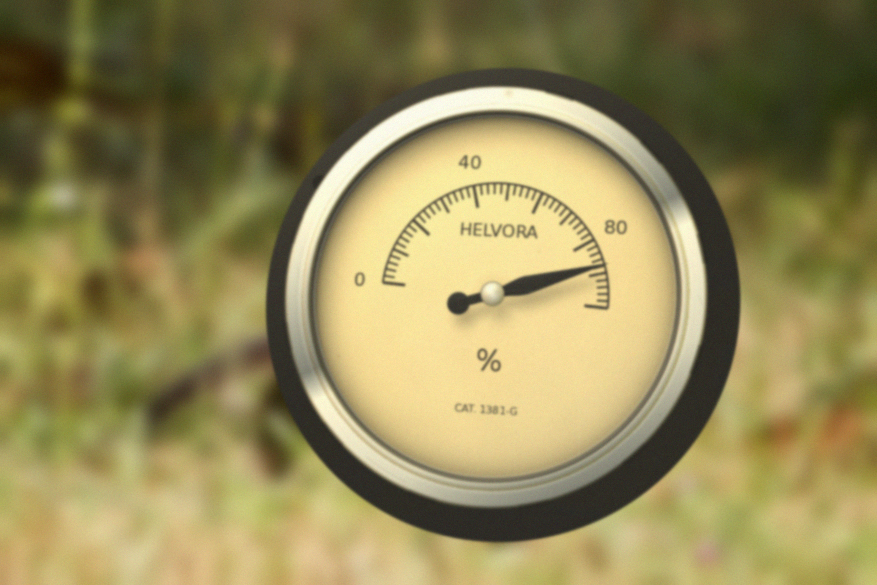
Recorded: value=88 unit=%
